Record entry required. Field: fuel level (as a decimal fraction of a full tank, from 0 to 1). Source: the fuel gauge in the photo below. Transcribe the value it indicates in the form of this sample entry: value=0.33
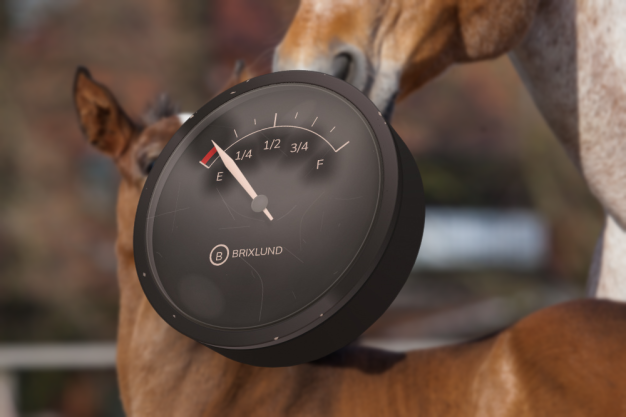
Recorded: value=0.125
